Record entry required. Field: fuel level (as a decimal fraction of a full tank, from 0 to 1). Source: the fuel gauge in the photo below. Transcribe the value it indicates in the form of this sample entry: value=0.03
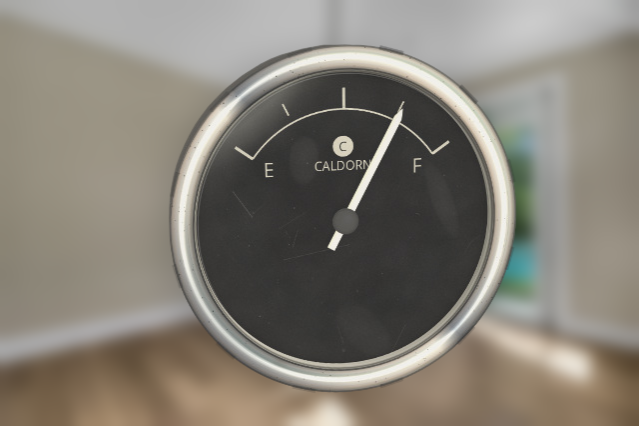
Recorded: value=0.75
